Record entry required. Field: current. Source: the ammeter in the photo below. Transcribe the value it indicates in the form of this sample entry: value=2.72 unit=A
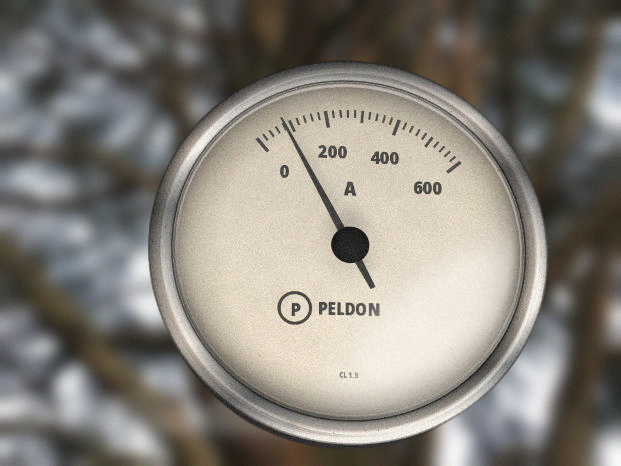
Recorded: value=80 unit=A
